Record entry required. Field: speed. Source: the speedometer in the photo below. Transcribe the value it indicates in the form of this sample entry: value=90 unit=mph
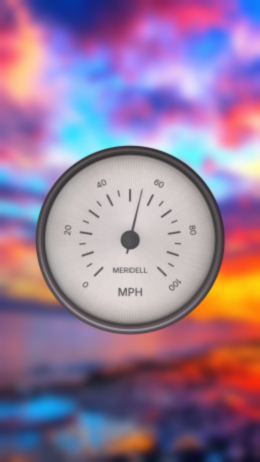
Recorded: value=55 unit=mph
